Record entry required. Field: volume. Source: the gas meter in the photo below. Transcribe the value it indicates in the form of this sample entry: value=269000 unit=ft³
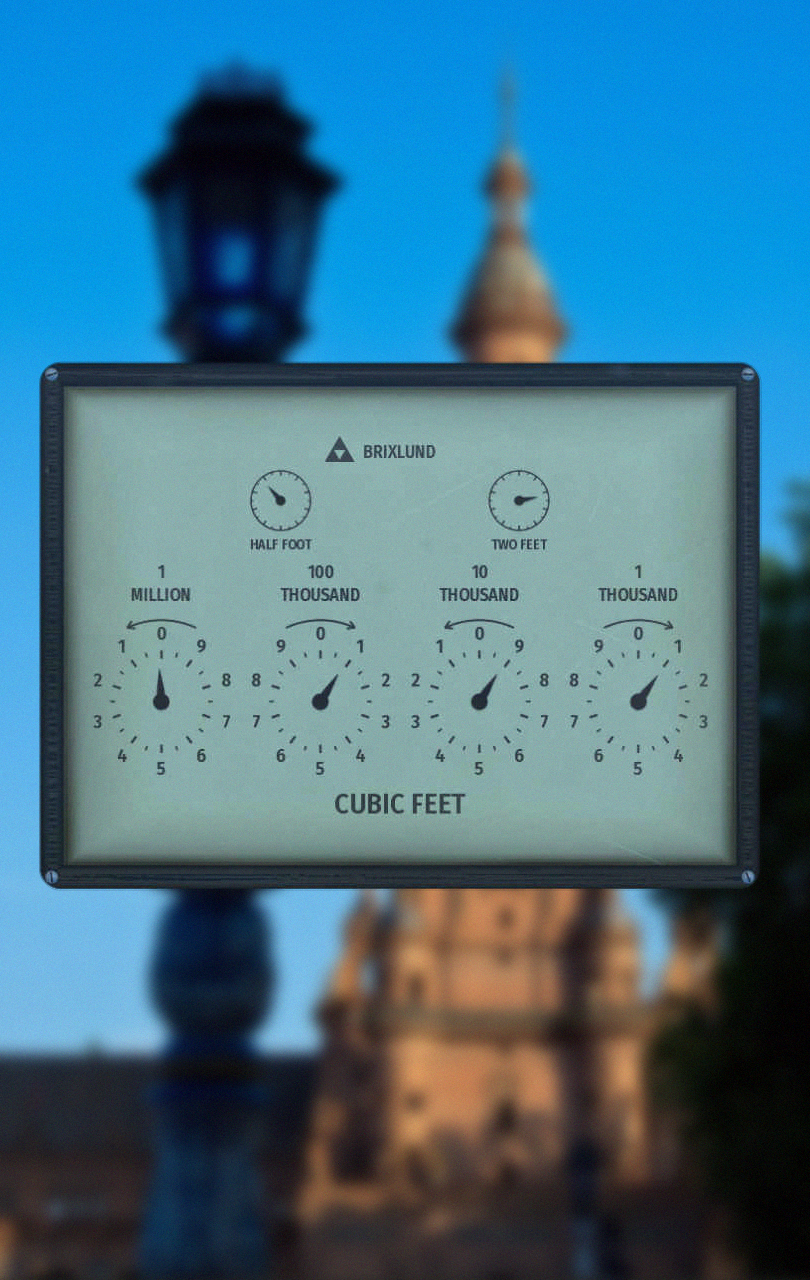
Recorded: value=9100 unit=ft³
